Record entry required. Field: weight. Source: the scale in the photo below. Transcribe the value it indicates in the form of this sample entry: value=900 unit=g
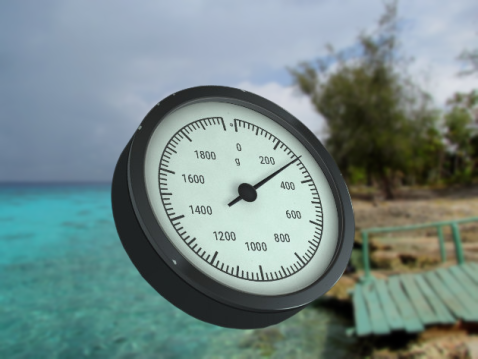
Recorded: value=300 unit=g
